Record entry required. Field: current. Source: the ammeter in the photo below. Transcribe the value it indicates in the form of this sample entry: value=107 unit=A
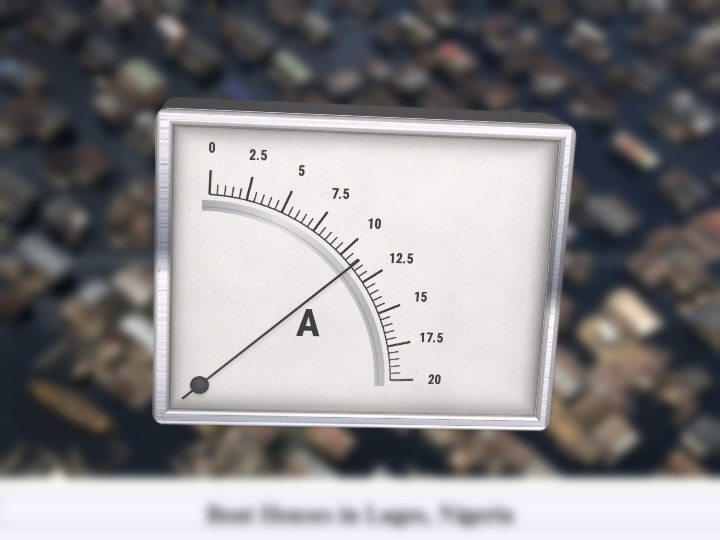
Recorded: value=11 unit=A
